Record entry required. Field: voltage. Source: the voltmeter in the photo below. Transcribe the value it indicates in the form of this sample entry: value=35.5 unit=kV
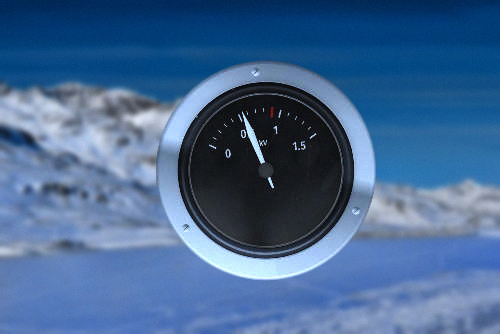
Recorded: value=0.55 unit=kV
